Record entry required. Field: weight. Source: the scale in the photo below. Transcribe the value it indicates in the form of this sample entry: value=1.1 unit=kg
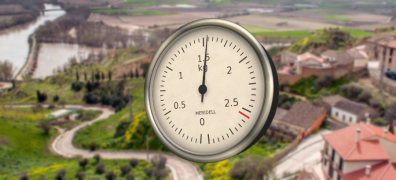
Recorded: value=1.55 unit=kg
